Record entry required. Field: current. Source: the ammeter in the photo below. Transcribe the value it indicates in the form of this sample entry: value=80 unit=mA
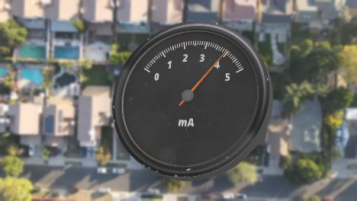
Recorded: value=4 unit=mA
